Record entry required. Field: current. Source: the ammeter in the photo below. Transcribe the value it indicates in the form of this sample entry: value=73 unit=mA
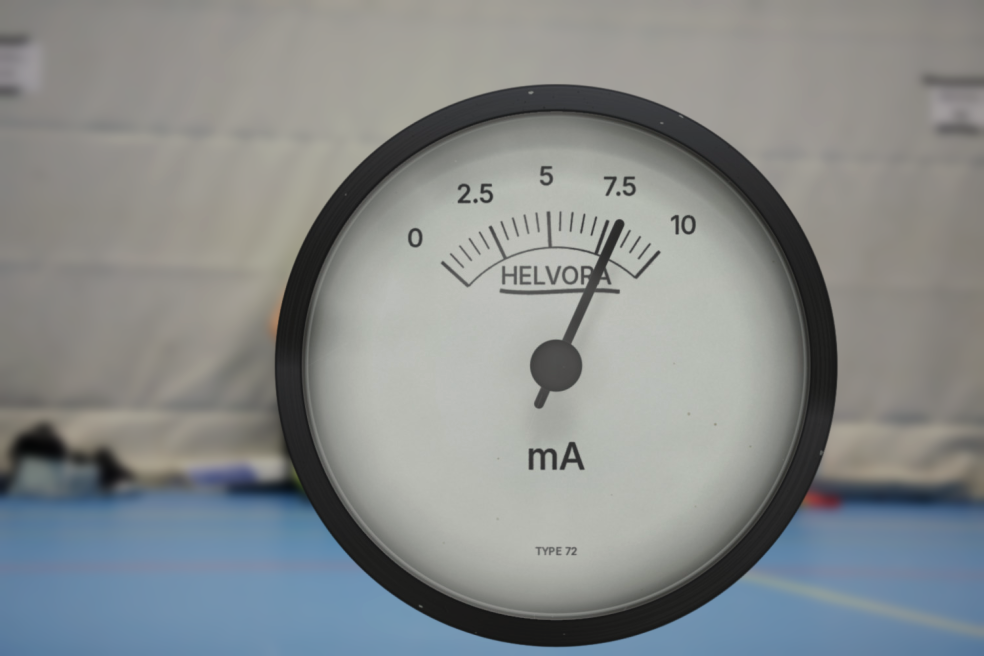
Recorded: value=8 unit=mA
